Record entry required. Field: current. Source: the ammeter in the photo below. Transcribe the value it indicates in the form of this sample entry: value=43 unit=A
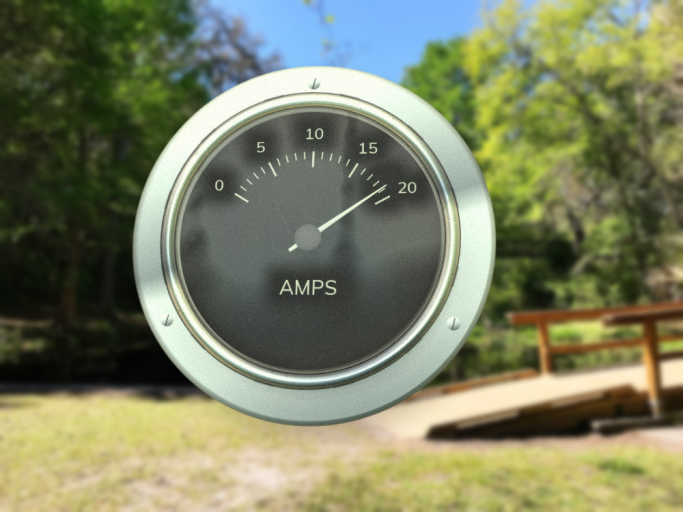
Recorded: value=19 unit=A
